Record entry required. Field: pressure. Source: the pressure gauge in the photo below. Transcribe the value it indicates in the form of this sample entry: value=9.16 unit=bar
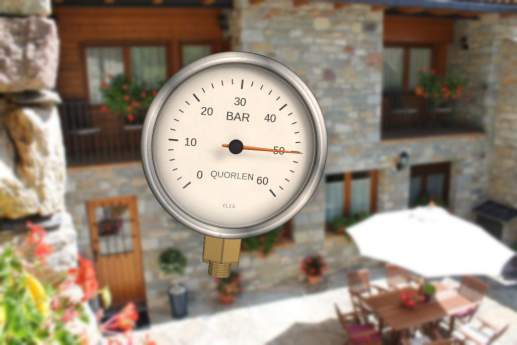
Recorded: value=50 unit=bar
